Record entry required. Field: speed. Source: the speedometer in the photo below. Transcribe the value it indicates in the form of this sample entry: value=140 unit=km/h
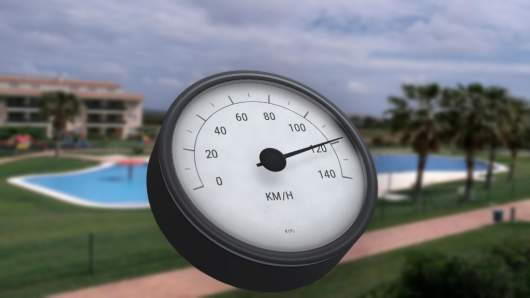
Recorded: value=120 unit=km/h
